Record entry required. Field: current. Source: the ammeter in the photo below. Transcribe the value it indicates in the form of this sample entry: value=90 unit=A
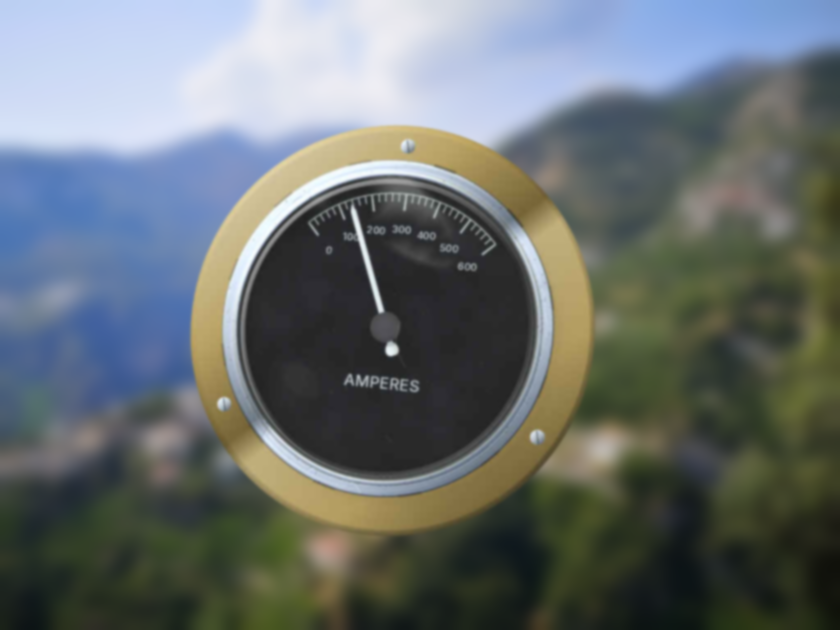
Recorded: value=140 unit=A
